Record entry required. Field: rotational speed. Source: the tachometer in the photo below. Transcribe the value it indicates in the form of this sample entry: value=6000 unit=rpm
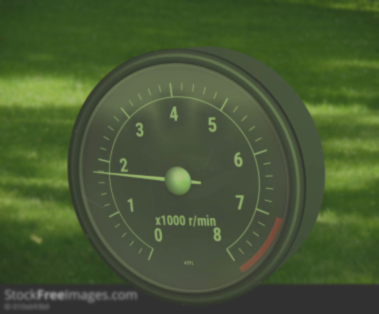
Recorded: value=1800 unit=rpm
